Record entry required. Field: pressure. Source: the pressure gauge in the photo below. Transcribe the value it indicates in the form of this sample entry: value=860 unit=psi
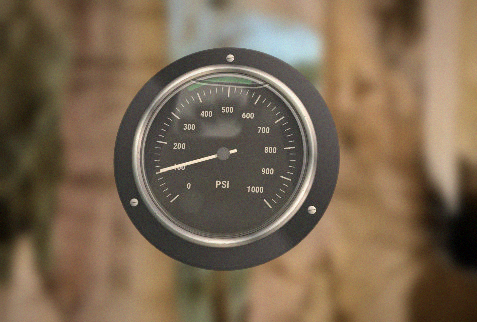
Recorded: value=100 unit=psi
